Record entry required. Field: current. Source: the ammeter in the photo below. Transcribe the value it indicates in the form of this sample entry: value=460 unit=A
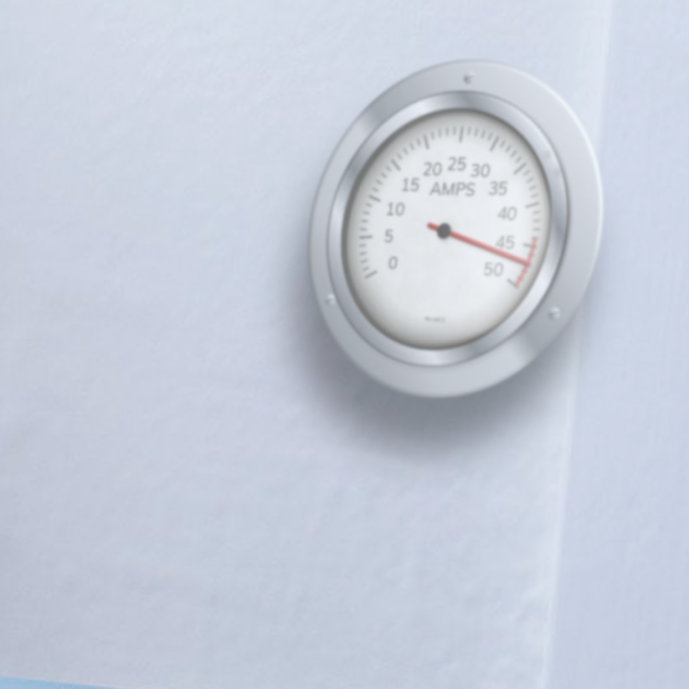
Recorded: value=47 unit=A
